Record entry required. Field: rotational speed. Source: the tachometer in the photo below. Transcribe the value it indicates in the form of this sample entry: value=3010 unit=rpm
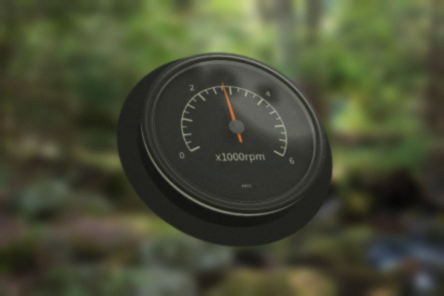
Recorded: value=2750 unit=rpm
